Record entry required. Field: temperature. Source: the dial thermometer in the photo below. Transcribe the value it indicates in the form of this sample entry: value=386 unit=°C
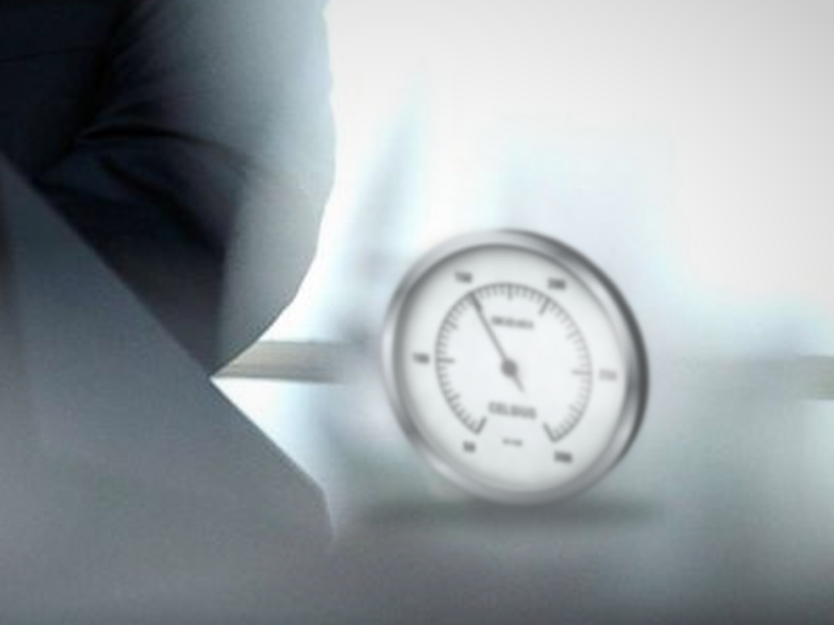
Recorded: value=150 unit=°C
